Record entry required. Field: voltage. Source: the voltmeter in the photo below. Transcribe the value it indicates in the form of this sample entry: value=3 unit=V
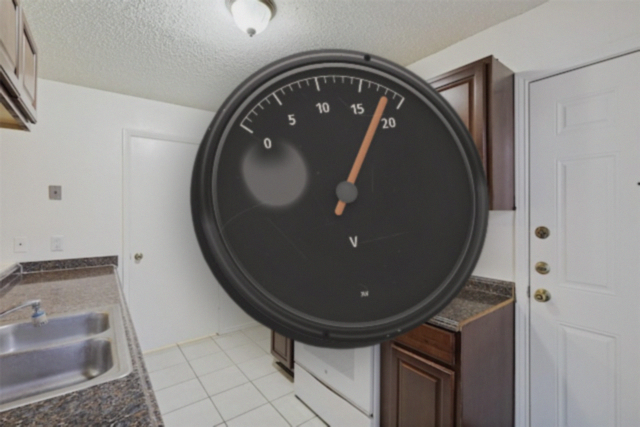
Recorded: value=18 unit=V
